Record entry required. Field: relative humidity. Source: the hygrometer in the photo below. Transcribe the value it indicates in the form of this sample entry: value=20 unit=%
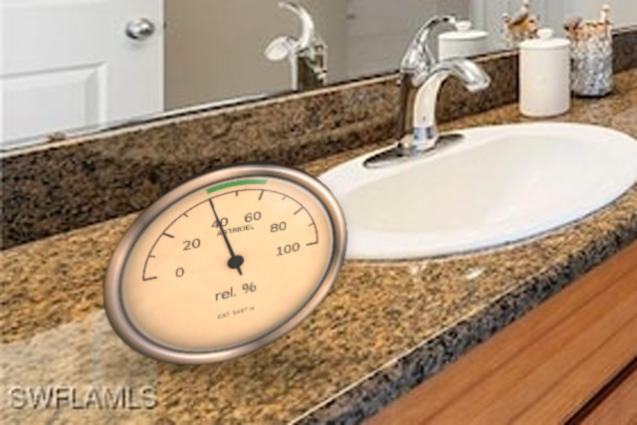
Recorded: value=40 unit=%
